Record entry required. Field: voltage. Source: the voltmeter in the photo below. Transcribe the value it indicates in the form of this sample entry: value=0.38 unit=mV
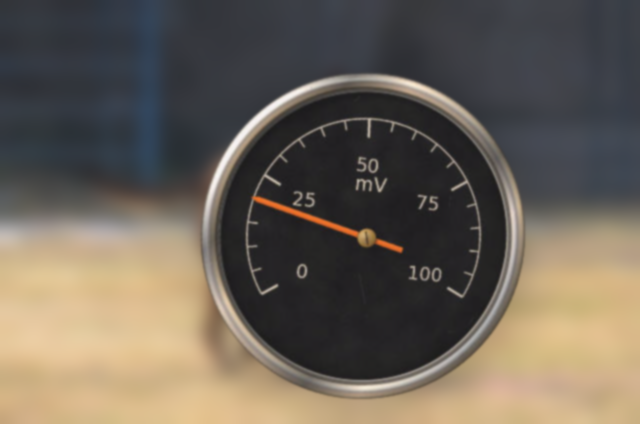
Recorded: value=20 unit=mV
